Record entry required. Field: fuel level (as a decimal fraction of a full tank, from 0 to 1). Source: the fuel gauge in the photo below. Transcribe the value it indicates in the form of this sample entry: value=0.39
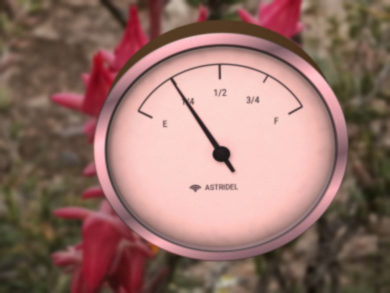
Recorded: value=0.25
